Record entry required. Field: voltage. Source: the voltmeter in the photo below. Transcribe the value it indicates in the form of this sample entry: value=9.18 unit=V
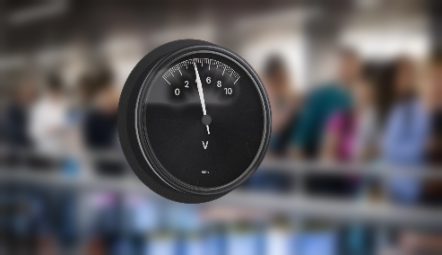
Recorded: value=4 unit=V
